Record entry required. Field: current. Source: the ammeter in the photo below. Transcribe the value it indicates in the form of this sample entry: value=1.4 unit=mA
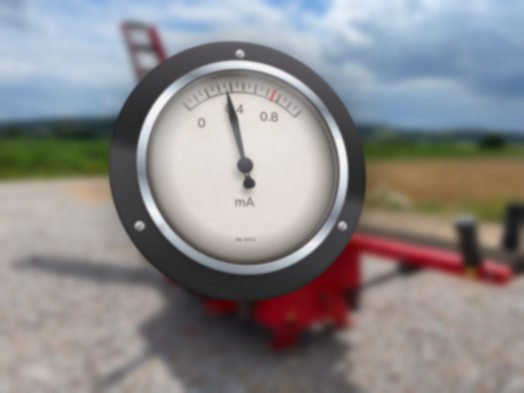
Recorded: value=0.35 unit=mA
